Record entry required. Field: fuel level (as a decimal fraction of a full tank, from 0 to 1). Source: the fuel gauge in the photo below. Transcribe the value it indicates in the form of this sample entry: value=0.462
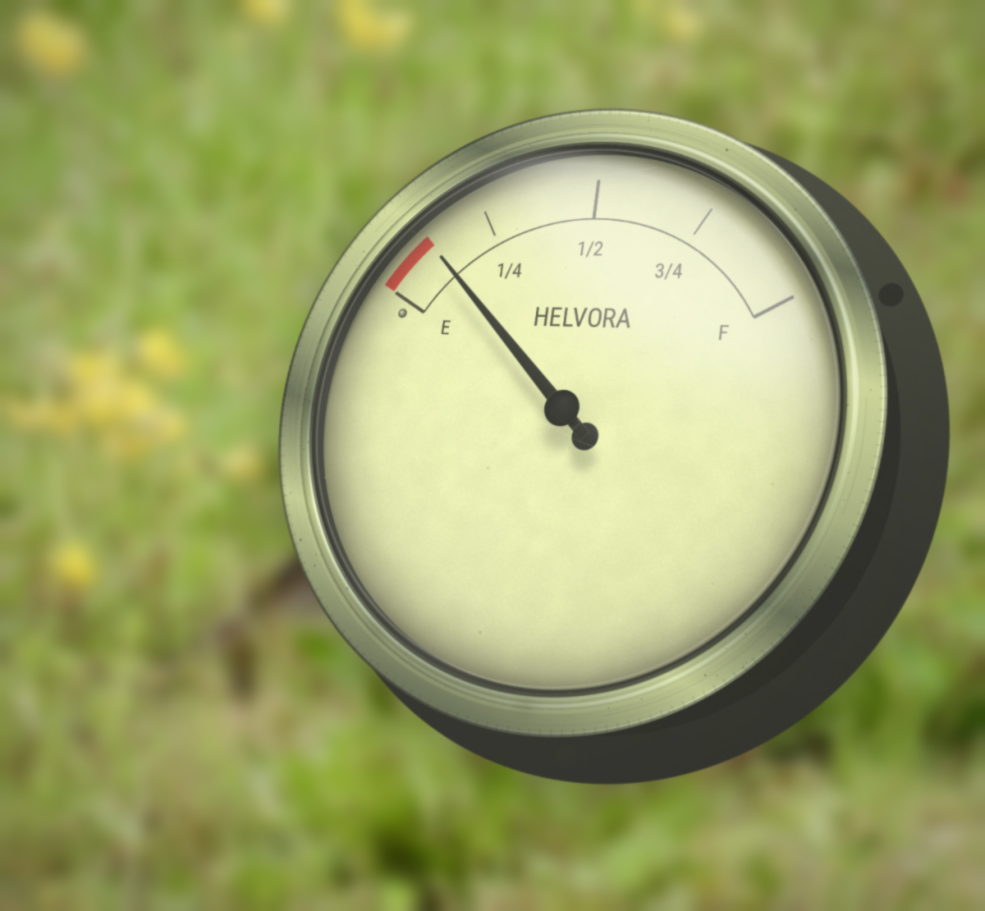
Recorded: value=0.125
